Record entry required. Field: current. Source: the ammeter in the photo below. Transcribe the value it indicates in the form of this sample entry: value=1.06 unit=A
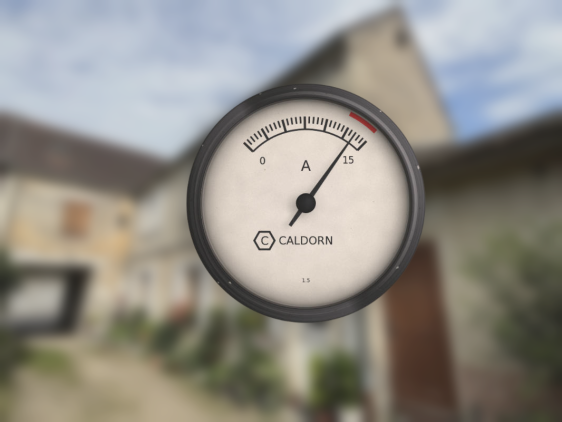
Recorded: value=13.5 unit=A
